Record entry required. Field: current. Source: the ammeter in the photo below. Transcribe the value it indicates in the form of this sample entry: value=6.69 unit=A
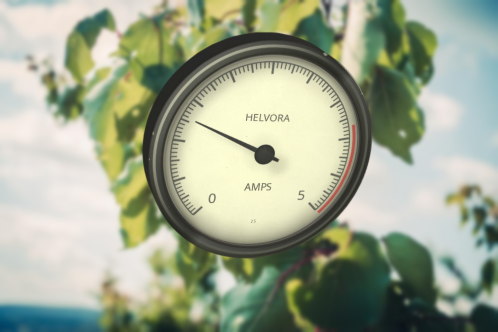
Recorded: value=1.3 unit=A
